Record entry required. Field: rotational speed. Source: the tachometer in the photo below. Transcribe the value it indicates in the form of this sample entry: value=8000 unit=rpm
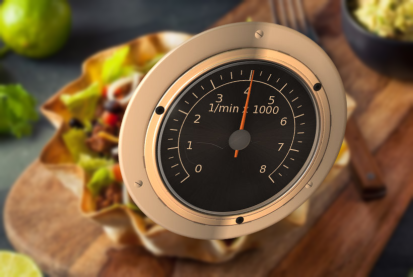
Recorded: value=4000 unit=rpm
